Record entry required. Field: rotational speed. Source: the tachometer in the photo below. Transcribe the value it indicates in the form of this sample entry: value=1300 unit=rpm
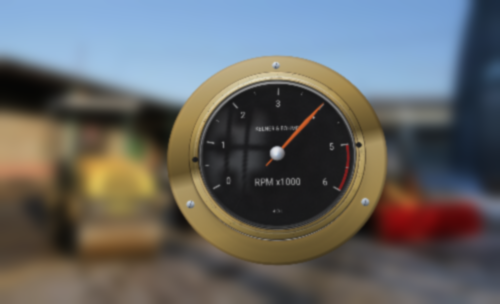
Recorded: value=4000 unit=rpm
